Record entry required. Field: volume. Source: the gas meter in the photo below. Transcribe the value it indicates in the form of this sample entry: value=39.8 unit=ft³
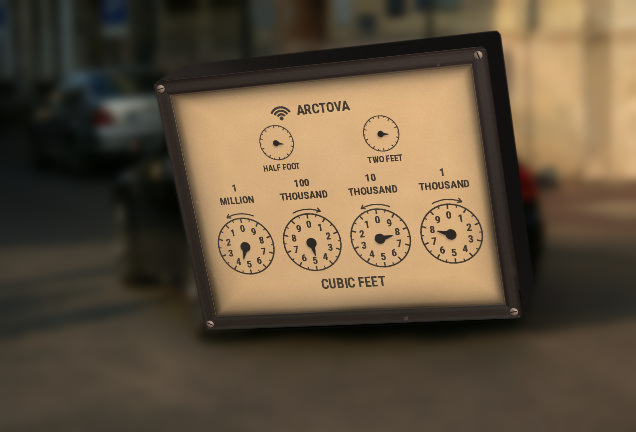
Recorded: value=447800 unit=ft³
